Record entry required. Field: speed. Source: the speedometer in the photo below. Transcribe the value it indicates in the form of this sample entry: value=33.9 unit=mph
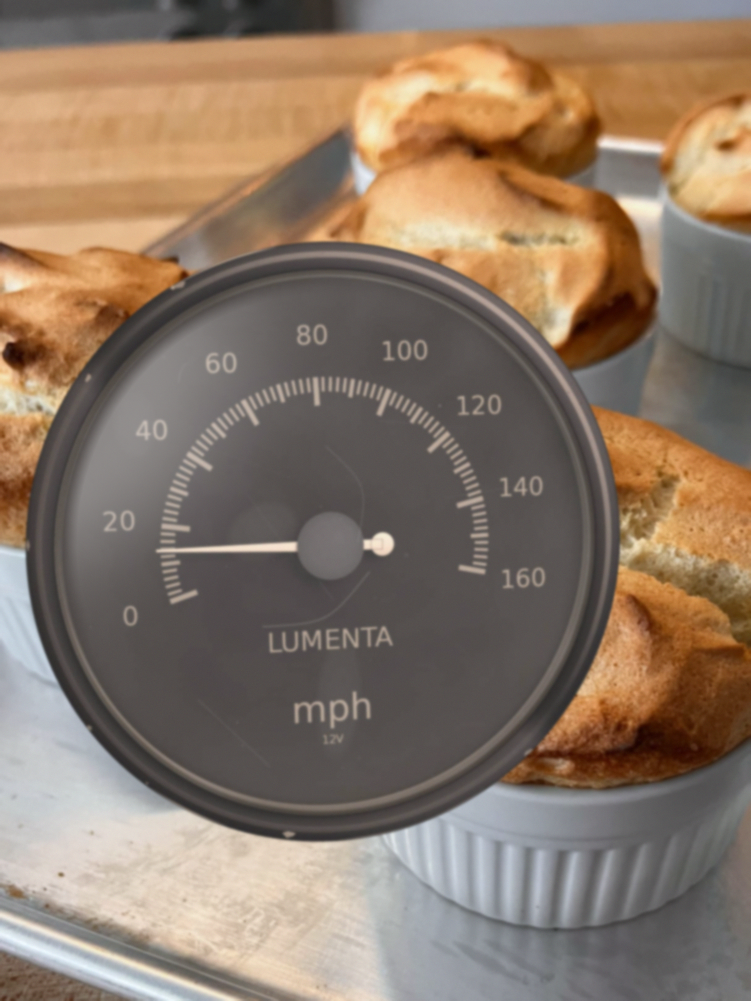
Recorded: value=14 unit=mph
